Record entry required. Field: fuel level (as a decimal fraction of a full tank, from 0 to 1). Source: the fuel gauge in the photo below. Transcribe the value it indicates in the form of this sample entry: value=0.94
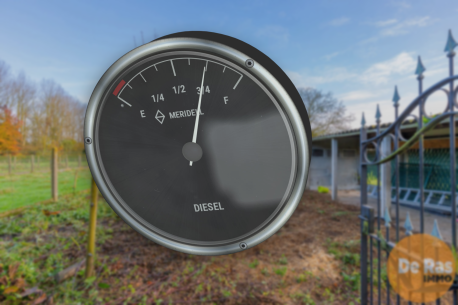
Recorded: value=0.75
